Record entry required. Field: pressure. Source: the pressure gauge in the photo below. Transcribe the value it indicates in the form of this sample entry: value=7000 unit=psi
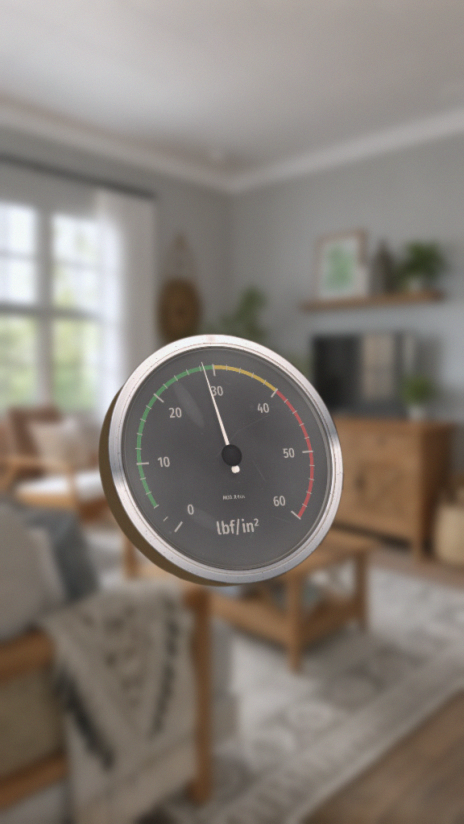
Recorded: value=28 unit=psi
